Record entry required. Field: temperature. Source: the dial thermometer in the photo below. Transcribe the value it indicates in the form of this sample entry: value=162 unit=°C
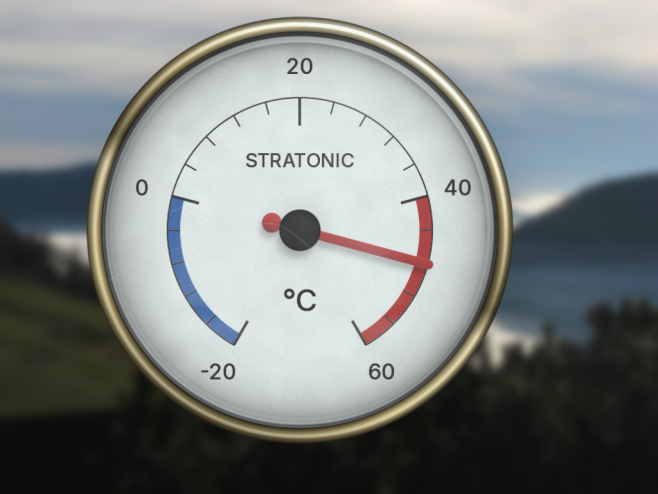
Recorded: value=48 unit=°C
